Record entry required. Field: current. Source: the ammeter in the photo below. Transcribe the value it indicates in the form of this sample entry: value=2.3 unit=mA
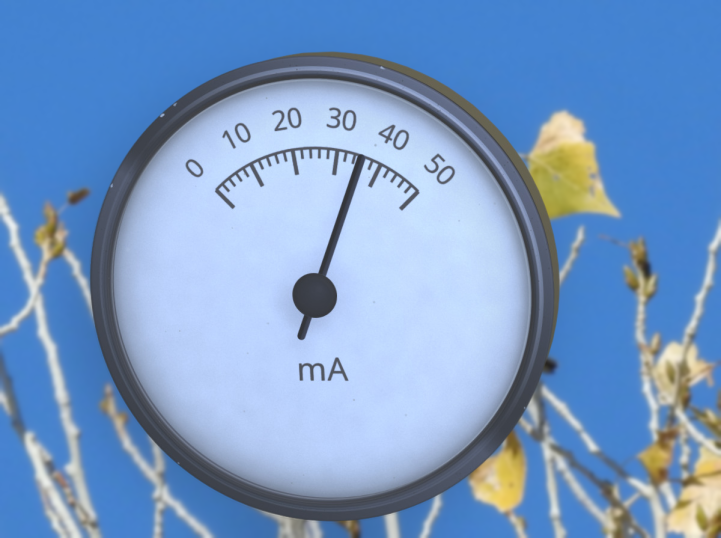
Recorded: value=36 unit=mA
